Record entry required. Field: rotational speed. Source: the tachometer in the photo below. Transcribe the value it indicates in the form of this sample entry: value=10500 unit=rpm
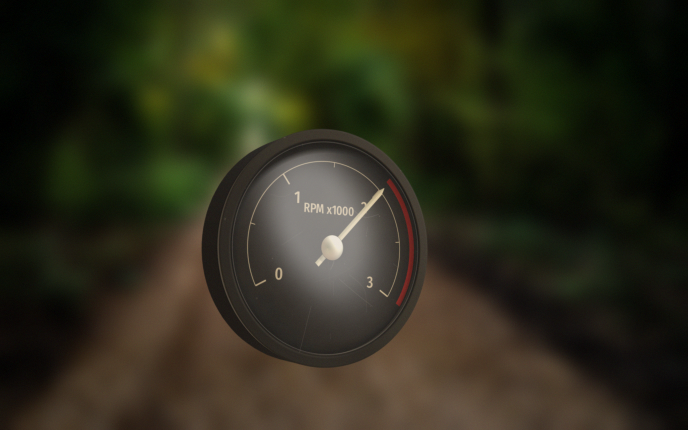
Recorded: value=2000 unit=rpm
